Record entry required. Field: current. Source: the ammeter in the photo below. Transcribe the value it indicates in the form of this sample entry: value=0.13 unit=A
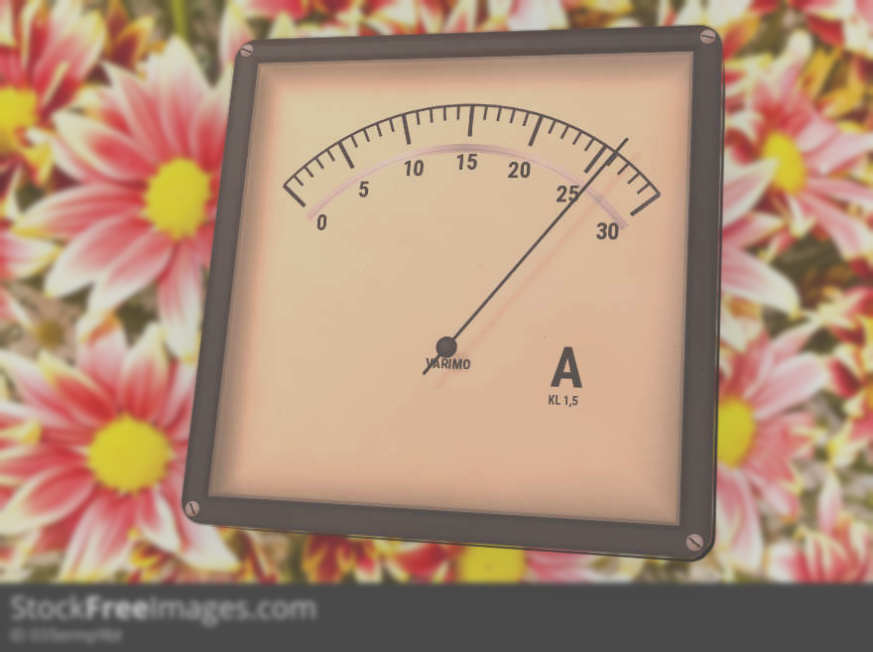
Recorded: value=26 unit=A
